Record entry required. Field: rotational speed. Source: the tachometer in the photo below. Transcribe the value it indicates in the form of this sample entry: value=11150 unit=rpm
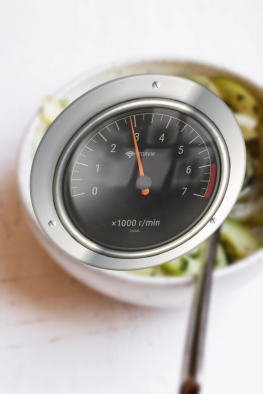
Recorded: value=2875 unit=rpm
